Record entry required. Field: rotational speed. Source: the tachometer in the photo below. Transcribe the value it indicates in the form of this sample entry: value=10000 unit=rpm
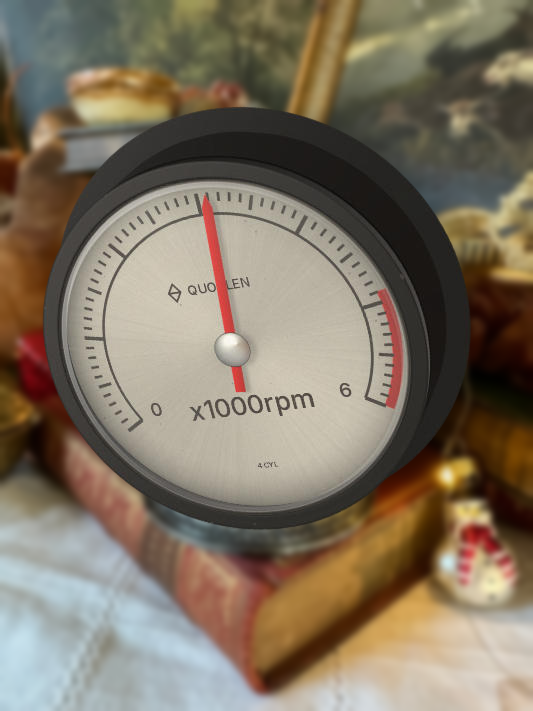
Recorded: value=3100 unit=rpm
